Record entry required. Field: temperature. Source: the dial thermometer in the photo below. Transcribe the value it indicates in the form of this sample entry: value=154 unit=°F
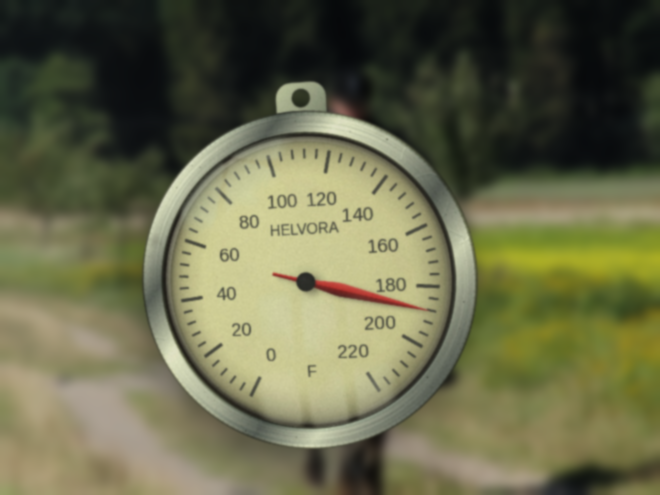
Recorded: value=188 unit=°F
